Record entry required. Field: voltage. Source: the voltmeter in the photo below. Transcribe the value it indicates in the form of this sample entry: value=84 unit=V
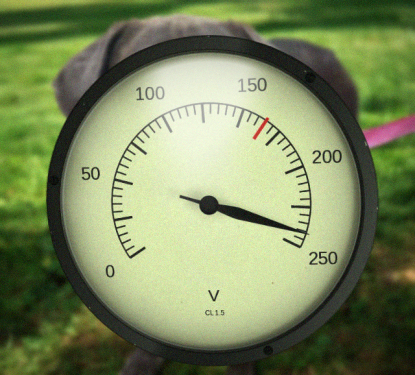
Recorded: value=240 unit=V
